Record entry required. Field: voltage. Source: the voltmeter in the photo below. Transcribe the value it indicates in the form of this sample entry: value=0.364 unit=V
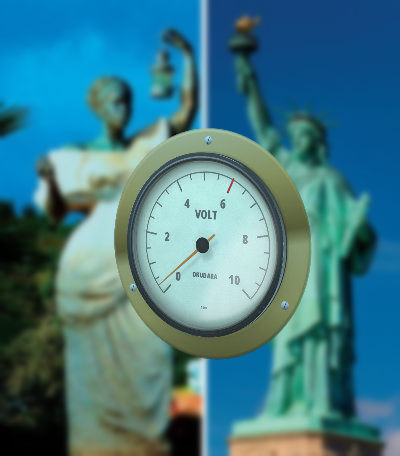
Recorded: value=0.25 unit=V
